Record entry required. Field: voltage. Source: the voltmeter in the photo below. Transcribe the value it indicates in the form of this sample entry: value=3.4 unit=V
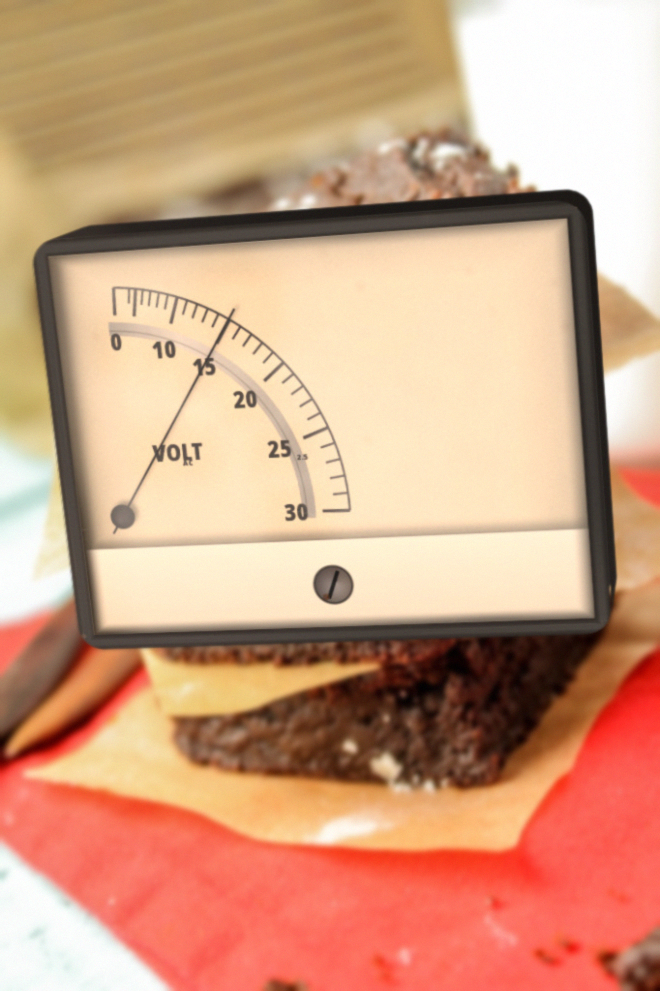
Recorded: value=15 unit=V
